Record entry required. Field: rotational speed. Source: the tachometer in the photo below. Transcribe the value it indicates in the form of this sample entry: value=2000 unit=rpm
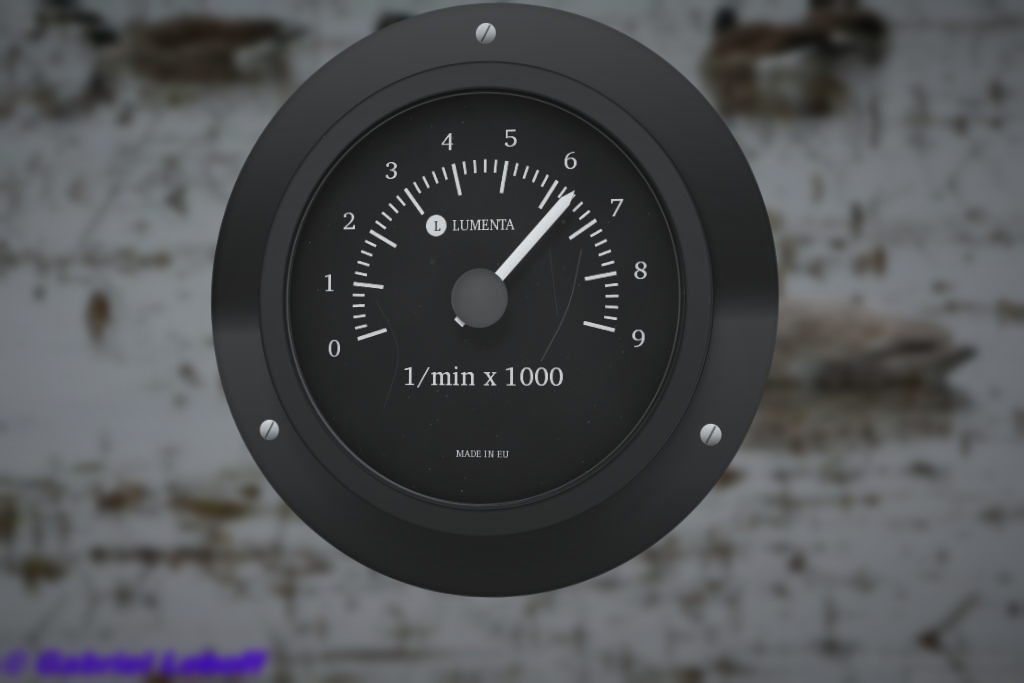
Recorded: value=6400 unit=rpm
